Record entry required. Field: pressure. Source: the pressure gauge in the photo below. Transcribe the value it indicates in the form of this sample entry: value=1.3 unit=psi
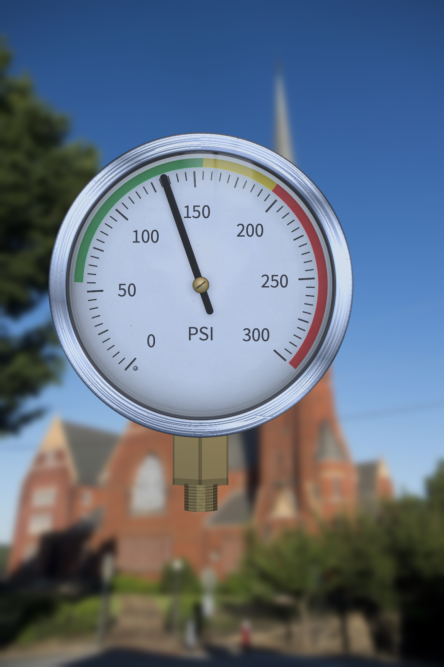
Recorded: value=132.5 unit=psi
